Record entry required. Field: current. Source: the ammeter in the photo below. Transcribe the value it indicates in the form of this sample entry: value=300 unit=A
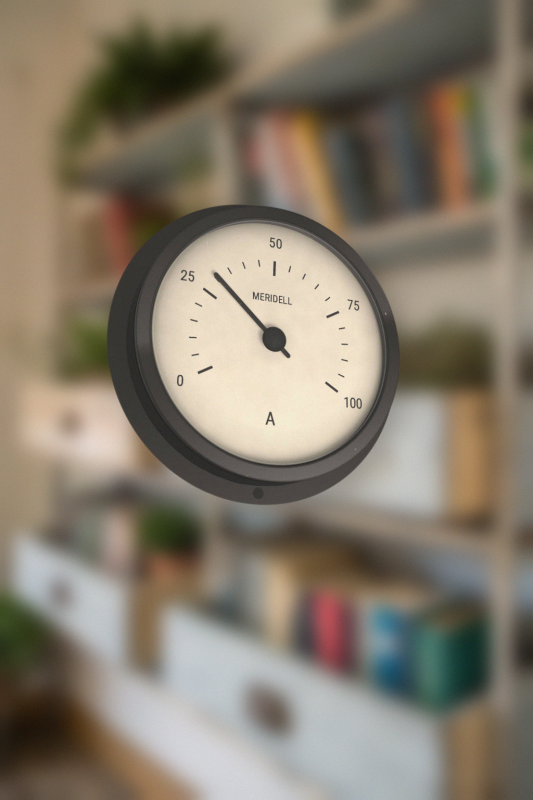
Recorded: value=30 unit=A
